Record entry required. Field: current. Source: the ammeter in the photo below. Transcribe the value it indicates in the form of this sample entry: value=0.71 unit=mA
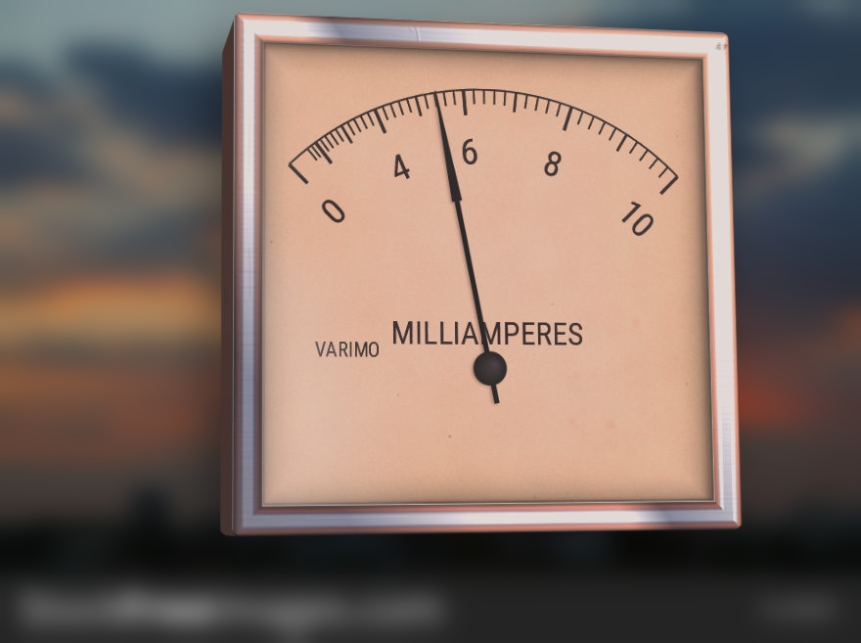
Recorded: value=5.4 unit=mA
